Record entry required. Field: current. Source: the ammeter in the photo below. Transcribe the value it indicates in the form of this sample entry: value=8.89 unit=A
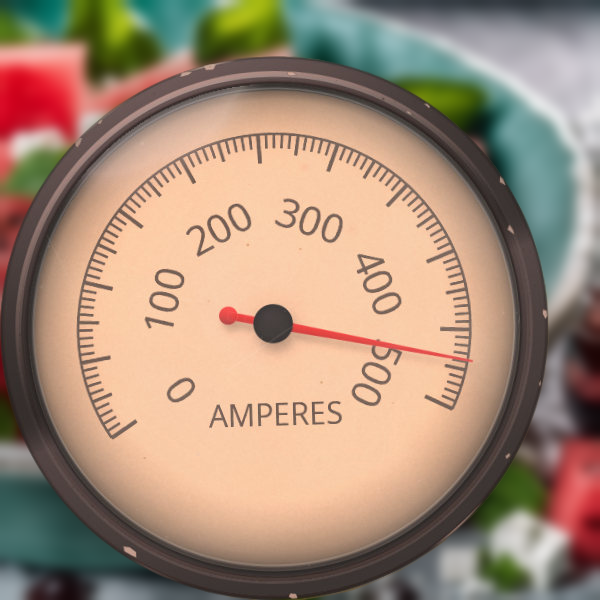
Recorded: value=470 unit=A
